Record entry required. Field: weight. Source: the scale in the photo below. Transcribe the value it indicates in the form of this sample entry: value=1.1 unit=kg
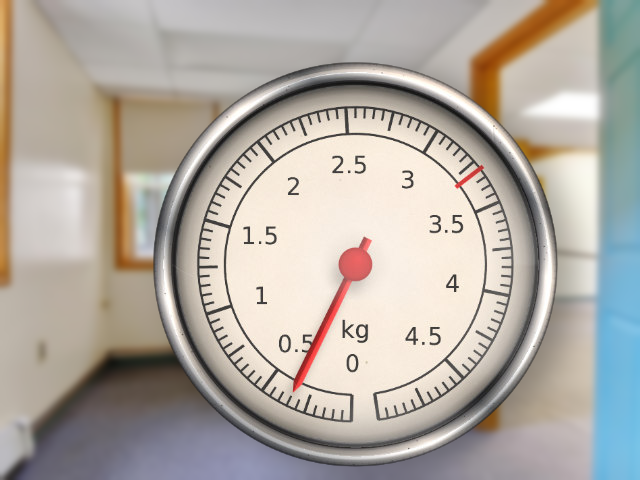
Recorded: value=0.35 unit=kg
